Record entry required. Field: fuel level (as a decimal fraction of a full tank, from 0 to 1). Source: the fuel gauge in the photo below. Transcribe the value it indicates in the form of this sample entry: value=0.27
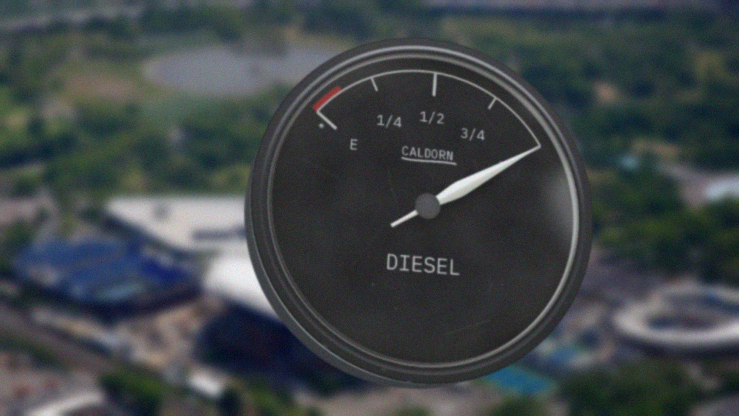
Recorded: value=1
